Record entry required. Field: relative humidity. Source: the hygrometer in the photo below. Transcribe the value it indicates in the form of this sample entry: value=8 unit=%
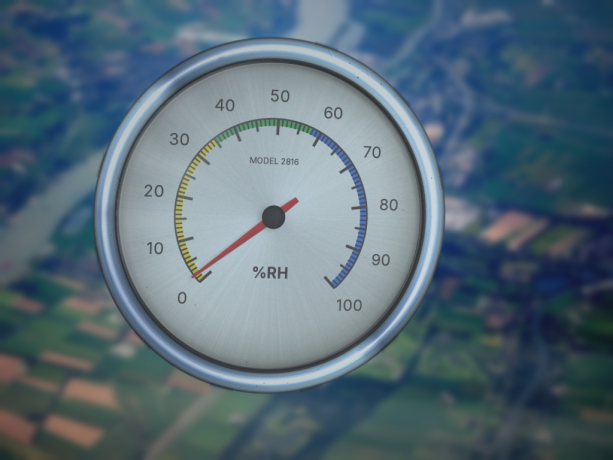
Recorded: value=2 unit=%
